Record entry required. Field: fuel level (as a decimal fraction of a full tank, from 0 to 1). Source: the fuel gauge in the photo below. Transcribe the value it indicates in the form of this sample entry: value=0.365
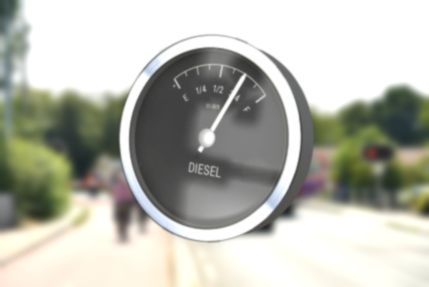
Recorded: value=0.75
